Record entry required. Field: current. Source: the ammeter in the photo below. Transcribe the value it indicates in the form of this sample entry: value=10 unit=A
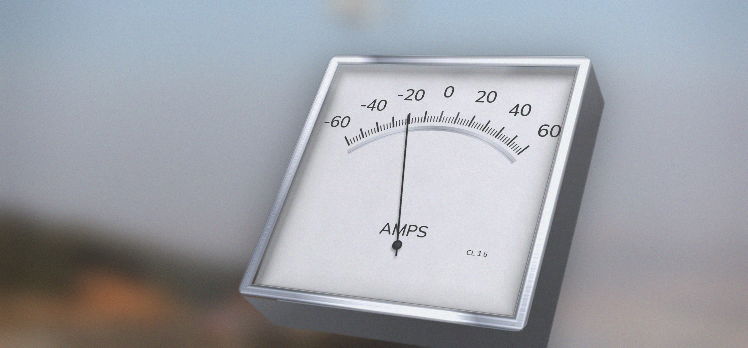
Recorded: value=-20 unit=A
